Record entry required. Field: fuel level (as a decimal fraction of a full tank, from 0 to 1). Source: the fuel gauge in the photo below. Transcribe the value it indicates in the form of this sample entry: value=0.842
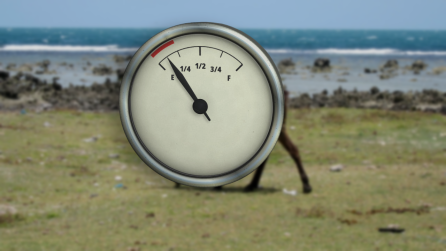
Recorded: value=0.125
